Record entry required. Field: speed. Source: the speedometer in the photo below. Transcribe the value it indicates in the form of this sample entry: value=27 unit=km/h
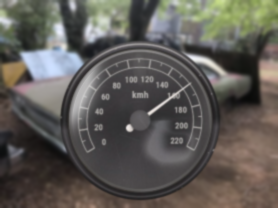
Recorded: value=160 unit=km/h
